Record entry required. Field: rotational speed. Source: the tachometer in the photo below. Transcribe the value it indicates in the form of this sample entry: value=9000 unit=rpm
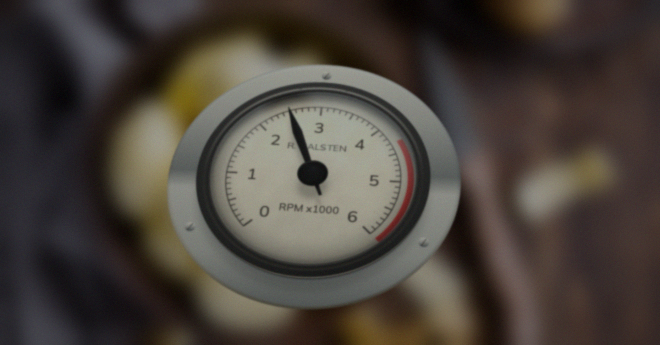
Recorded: value=2500 unit=rpm
